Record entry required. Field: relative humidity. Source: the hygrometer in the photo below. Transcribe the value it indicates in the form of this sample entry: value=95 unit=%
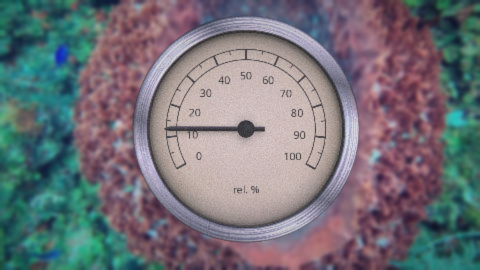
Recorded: value=12.5 unit=%
